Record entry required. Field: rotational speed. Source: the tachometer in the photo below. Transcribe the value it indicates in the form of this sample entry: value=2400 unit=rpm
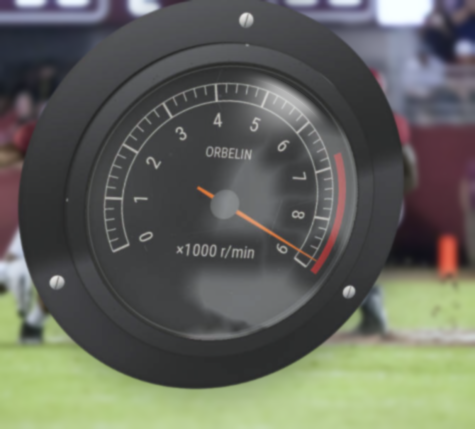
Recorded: value=8800 unit=rpm
